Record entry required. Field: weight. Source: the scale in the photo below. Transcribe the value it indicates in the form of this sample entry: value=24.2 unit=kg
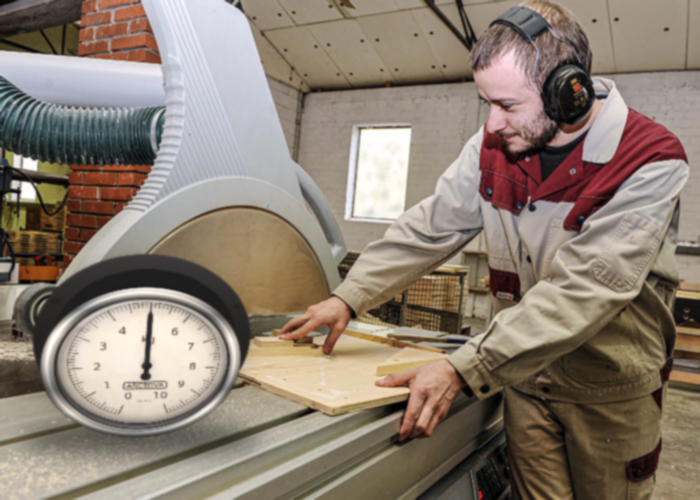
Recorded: value=5 unit=kg
